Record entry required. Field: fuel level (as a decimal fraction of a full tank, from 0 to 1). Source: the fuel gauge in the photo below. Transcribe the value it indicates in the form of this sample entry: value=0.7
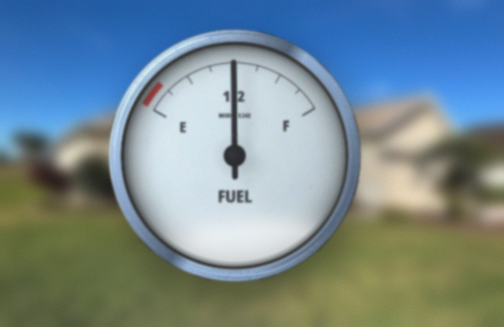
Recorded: value=0.5
